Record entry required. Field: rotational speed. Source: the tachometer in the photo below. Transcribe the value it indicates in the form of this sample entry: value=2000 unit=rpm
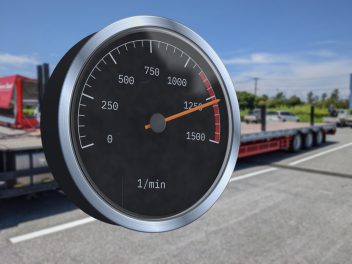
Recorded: value=1275 unit=rpm
